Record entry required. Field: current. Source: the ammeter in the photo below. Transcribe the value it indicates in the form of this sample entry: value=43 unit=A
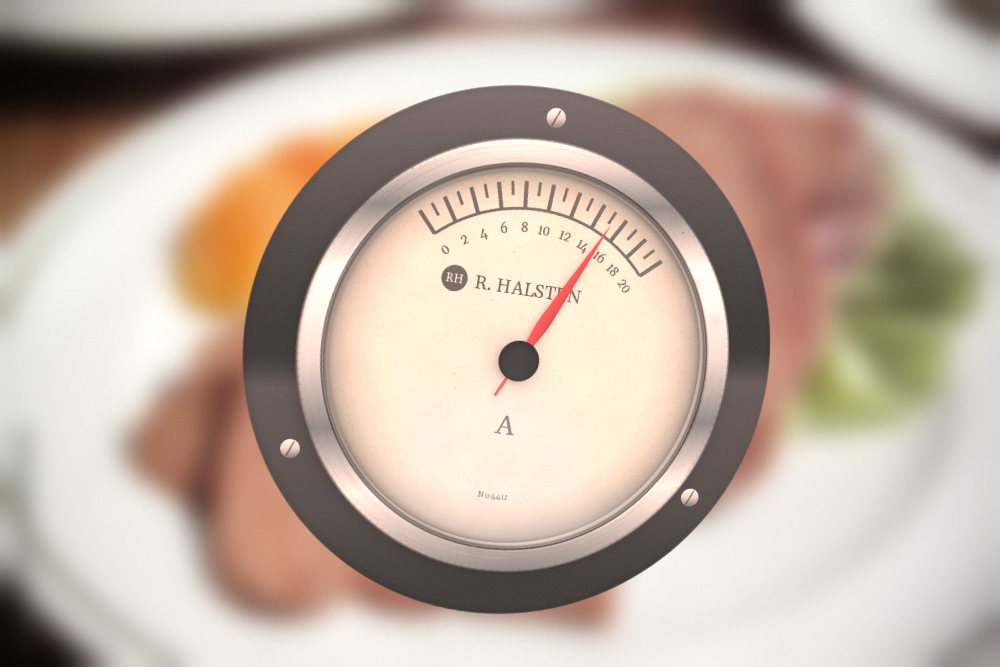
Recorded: value=15 unit=A
